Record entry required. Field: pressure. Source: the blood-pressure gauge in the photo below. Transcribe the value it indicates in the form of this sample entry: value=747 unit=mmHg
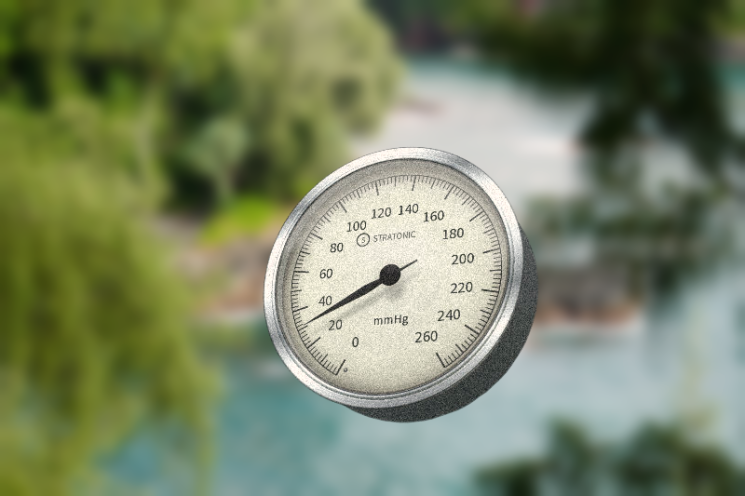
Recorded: value=30 unit=mmHg
